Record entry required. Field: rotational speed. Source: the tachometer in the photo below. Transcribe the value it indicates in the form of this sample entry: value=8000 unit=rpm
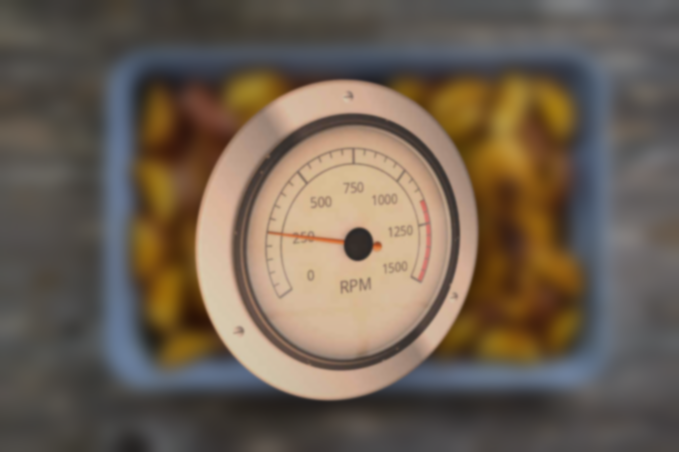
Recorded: value=250 unit=rpm
